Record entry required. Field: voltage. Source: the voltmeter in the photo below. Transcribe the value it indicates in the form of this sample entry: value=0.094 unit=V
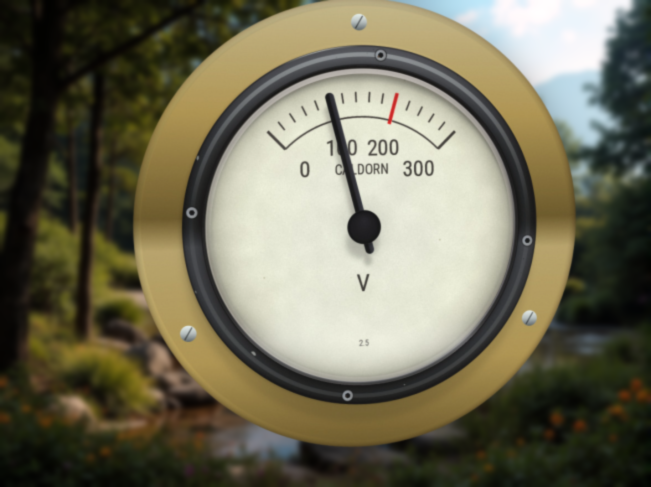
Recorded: value=100 unit=V
